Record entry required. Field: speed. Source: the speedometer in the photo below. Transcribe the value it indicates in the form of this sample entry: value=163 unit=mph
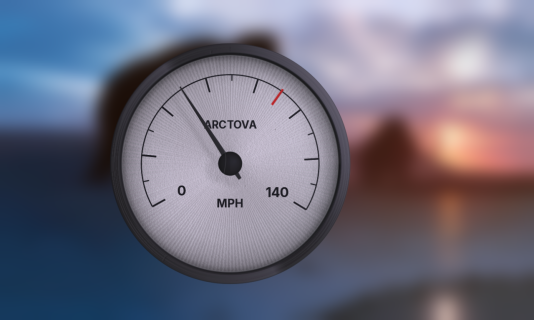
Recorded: value=50 unit=mph
